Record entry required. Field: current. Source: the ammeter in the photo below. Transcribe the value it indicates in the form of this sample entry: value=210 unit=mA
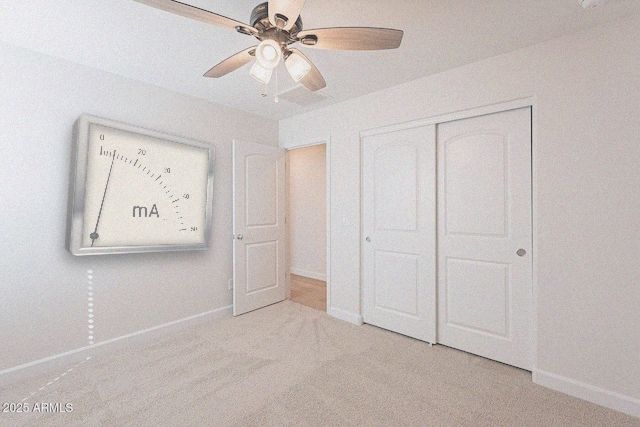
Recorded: value=10 unit=mA
